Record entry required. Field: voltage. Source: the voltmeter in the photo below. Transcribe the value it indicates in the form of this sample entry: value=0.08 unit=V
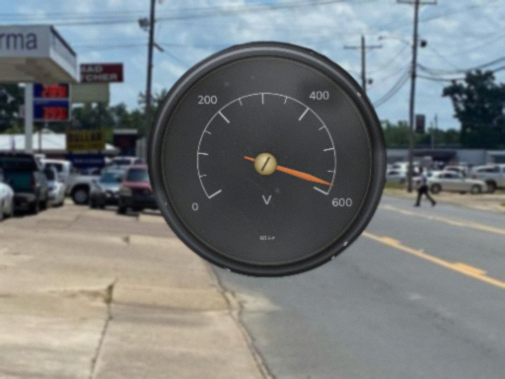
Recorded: value=575 unit=V
